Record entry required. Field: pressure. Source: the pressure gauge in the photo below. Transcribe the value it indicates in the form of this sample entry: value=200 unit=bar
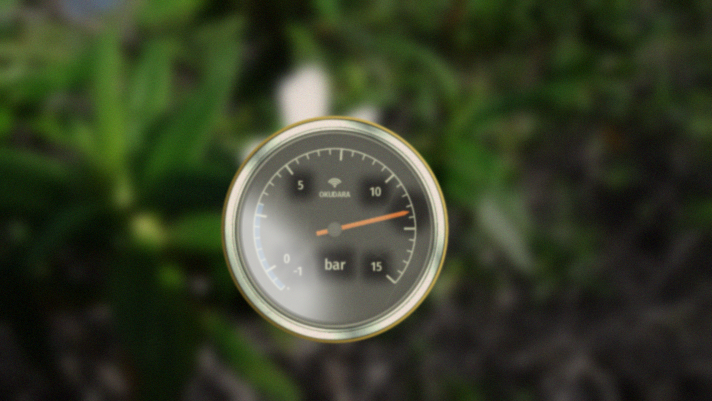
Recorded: value=11.75 unit=bar
